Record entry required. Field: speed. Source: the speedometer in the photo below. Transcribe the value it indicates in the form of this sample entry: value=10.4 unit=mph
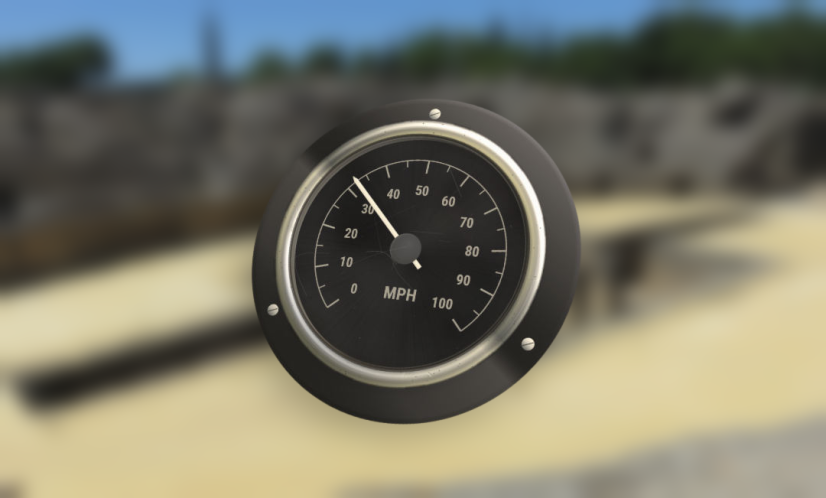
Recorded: value=32.5 unit=mph
